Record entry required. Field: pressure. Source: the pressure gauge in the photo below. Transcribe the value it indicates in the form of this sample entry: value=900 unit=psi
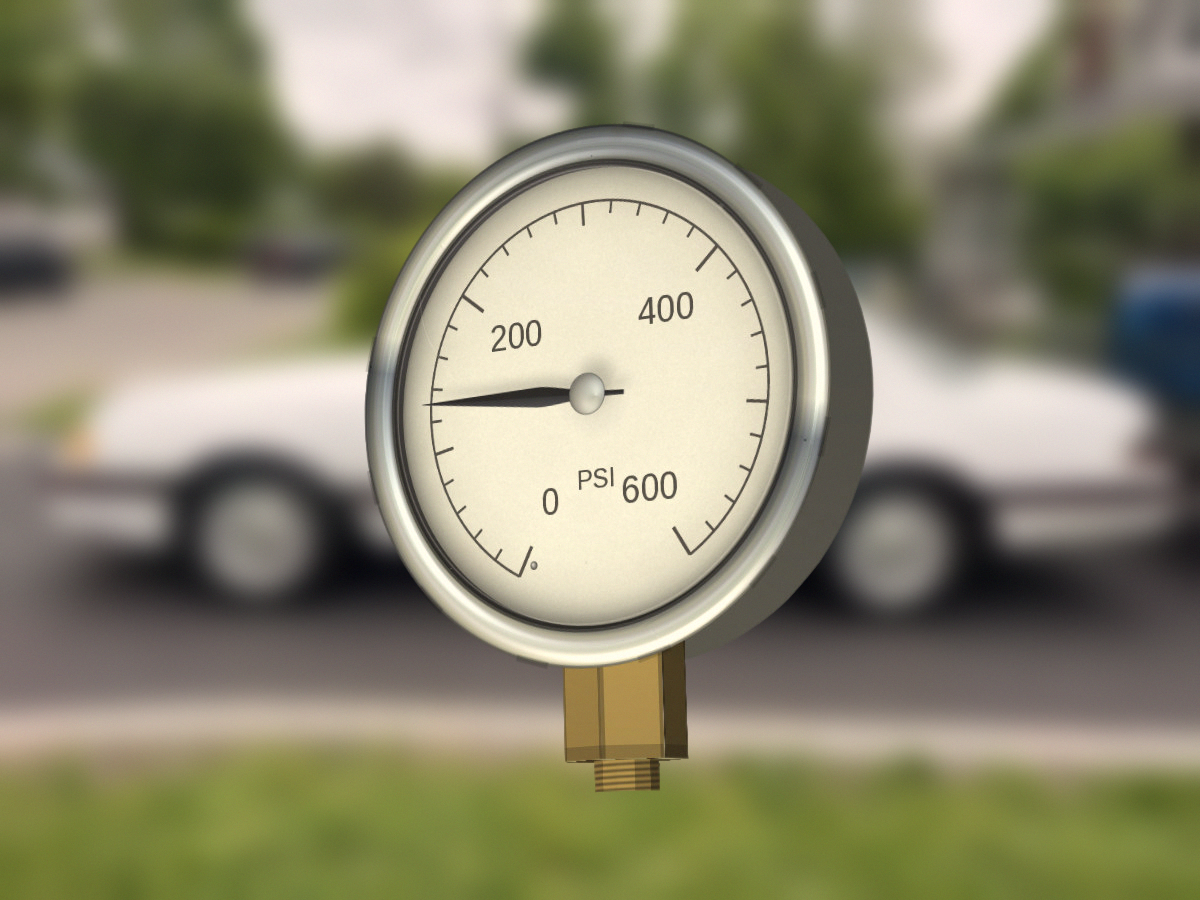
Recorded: value=130 unit=psi
